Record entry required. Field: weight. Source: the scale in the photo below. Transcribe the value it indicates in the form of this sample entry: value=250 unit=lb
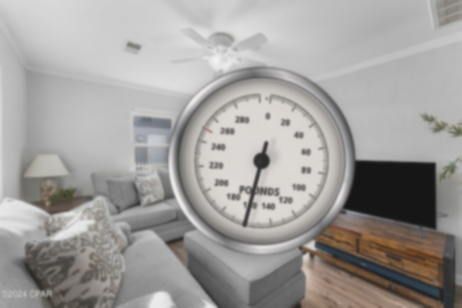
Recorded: value=160 unit=lb
